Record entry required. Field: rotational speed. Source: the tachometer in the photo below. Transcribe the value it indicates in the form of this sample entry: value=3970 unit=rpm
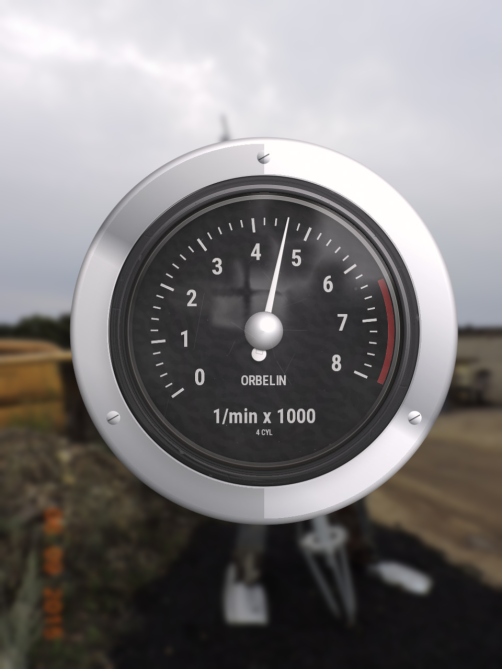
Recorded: value=4600 unit=rpm
